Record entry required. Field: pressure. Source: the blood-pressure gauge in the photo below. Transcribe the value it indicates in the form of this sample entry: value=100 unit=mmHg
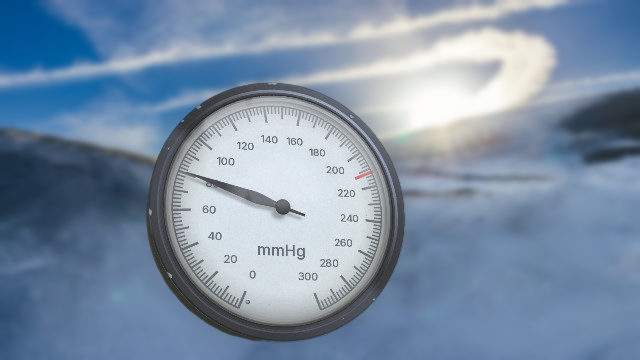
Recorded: value=80 unit=mmHg
